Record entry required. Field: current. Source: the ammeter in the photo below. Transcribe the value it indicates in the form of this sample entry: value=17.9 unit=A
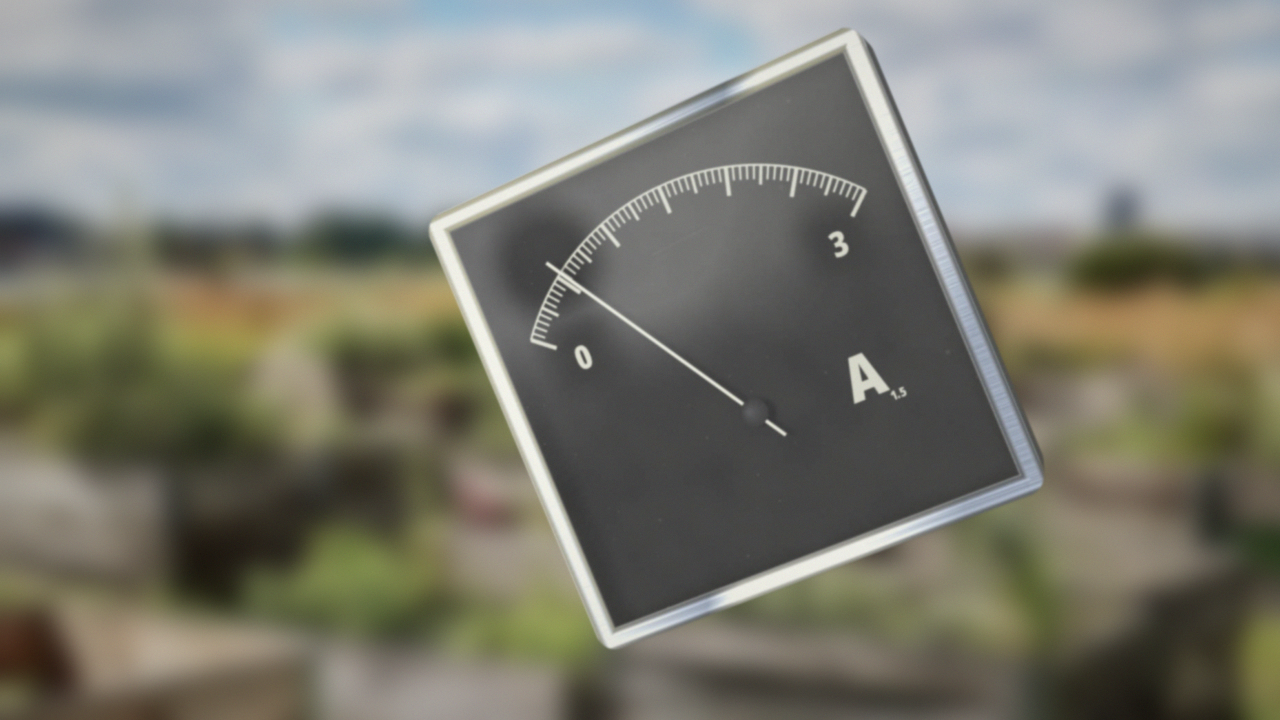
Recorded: value=0.55 unit=A
